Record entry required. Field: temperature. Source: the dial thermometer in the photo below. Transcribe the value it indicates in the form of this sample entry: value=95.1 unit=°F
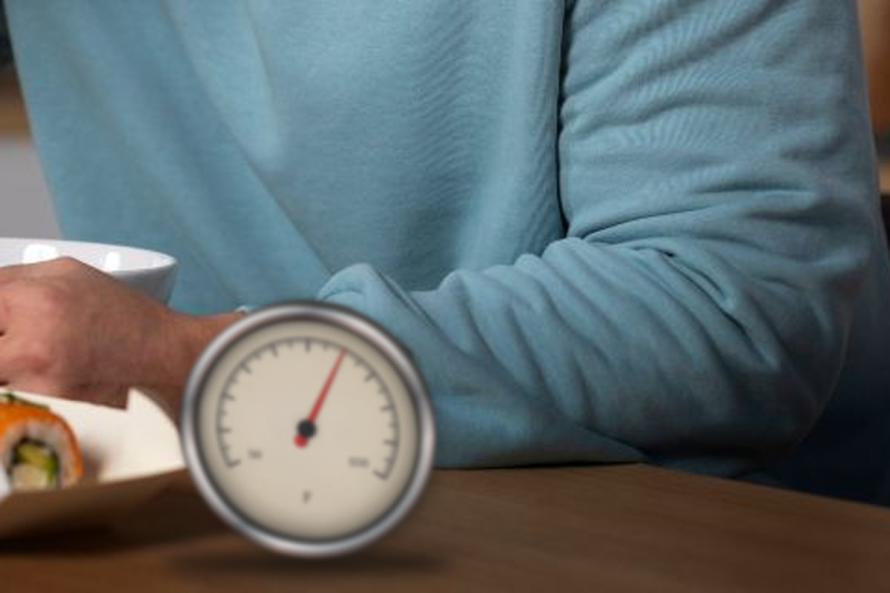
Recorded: value=350 unit=°F
